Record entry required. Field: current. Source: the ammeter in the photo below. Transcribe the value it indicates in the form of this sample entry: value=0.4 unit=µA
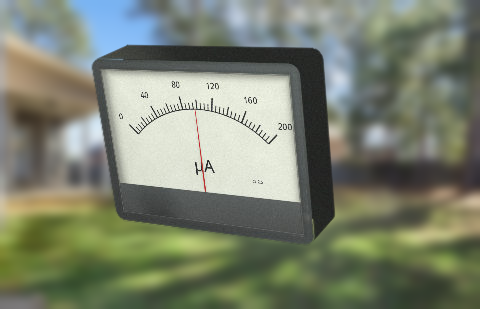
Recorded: value=100 unit=µA
